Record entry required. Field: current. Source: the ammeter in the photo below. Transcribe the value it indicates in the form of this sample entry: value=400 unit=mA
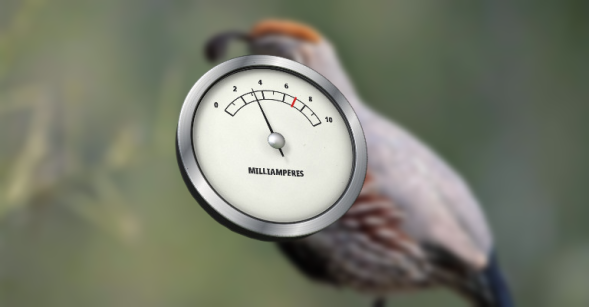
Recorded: value=3 unit=mA
